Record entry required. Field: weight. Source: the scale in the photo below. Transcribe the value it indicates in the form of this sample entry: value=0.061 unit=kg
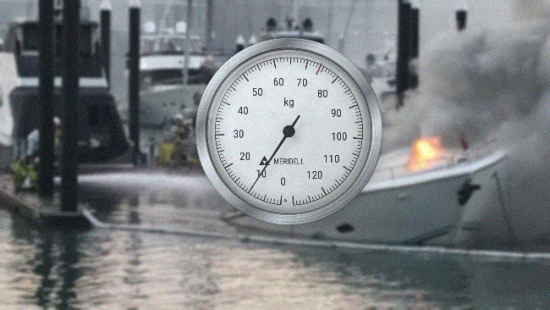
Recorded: value=10 unit=kg
